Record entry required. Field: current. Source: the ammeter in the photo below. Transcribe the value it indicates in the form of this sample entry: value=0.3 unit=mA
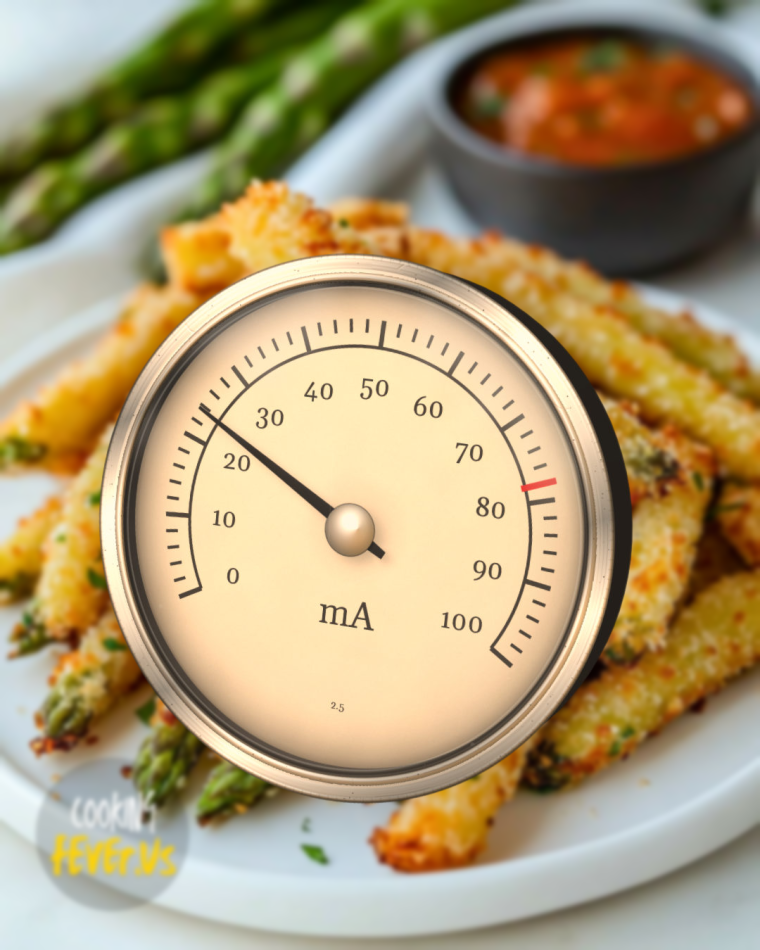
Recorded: value=24 unit=mA
